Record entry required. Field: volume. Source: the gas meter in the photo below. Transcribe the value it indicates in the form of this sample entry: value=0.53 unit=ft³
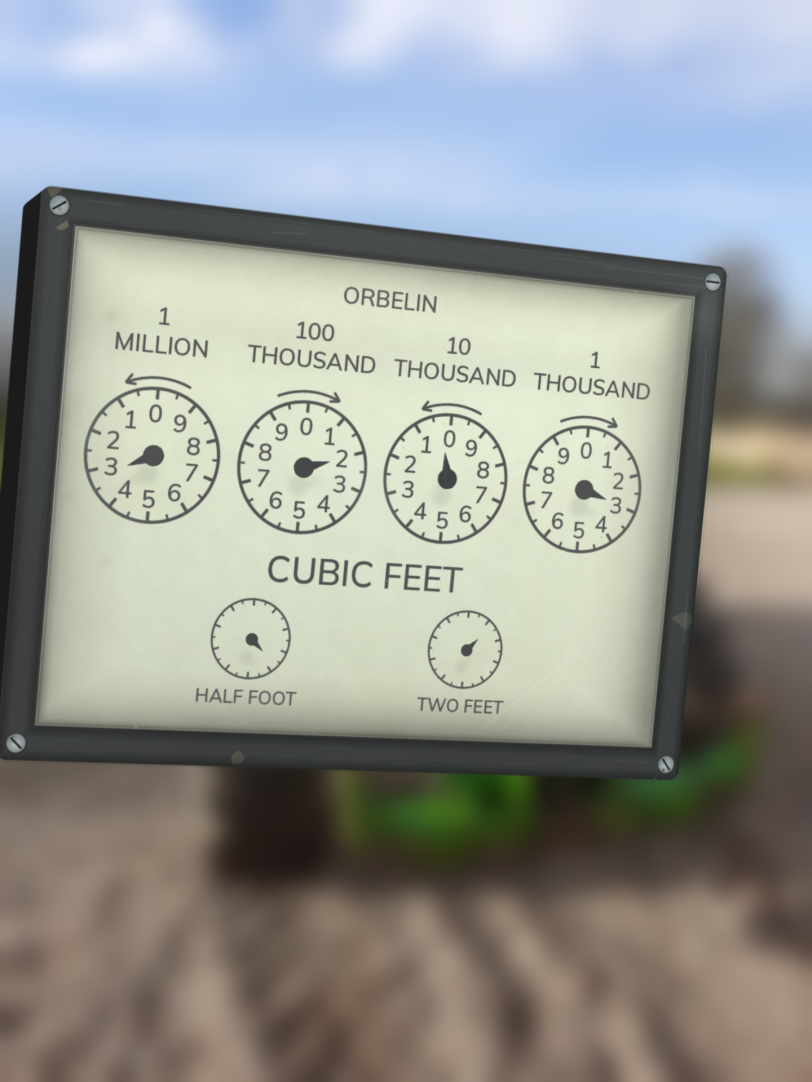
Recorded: value=320300 unit=ft³
